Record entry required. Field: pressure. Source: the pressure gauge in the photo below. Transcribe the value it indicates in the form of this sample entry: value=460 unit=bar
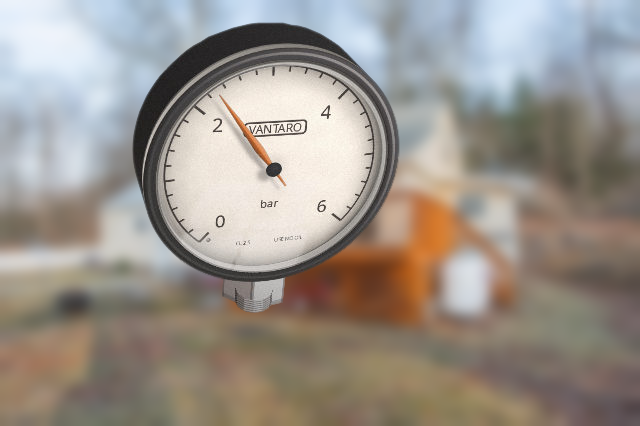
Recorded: value=2.3 unit=bar
